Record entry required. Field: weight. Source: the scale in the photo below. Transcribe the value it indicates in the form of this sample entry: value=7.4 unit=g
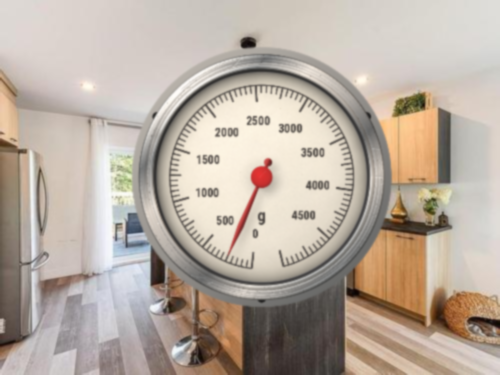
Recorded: value=250 unit=g
